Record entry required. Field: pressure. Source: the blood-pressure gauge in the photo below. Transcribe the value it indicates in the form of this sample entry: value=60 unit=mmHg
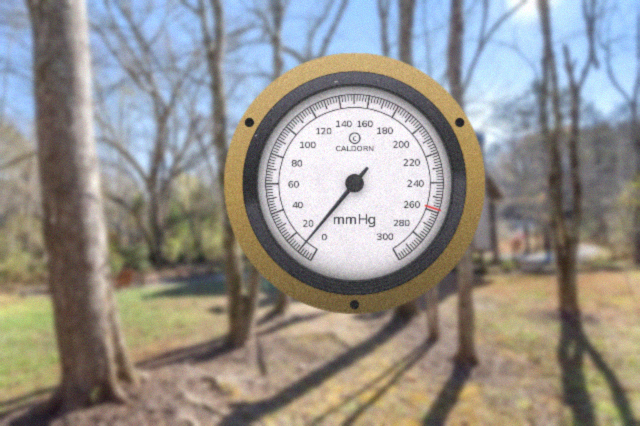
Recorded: value=10 unit=mmHg
